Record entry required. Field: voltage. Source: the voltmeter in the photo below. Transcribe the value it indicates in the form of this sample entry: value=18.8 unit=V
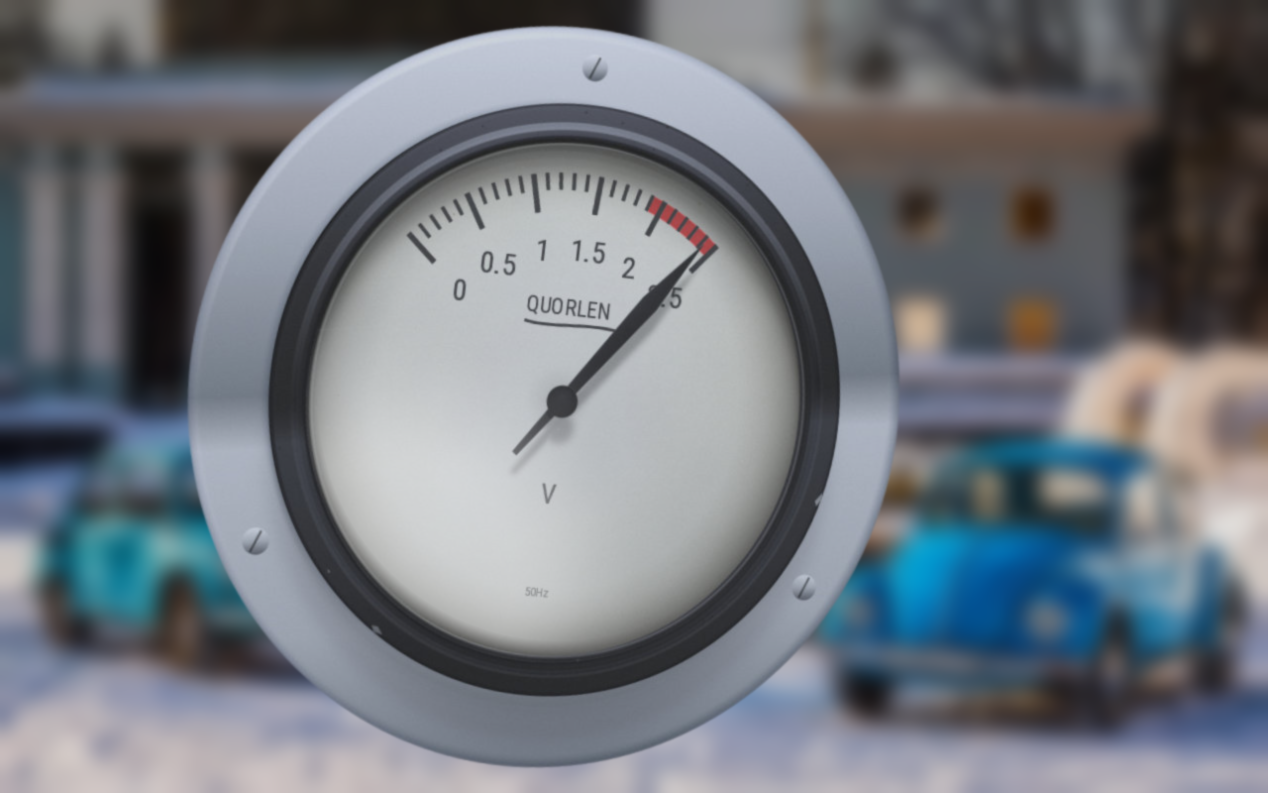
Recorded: value=2.4 unit=V
